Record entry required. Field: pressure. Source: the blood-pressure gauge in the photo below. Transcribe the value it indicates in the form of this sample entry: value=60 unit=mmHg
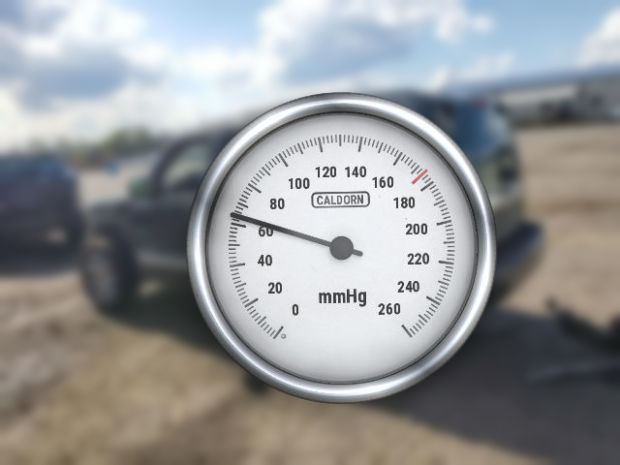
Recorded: value=64 unit=mmHg
